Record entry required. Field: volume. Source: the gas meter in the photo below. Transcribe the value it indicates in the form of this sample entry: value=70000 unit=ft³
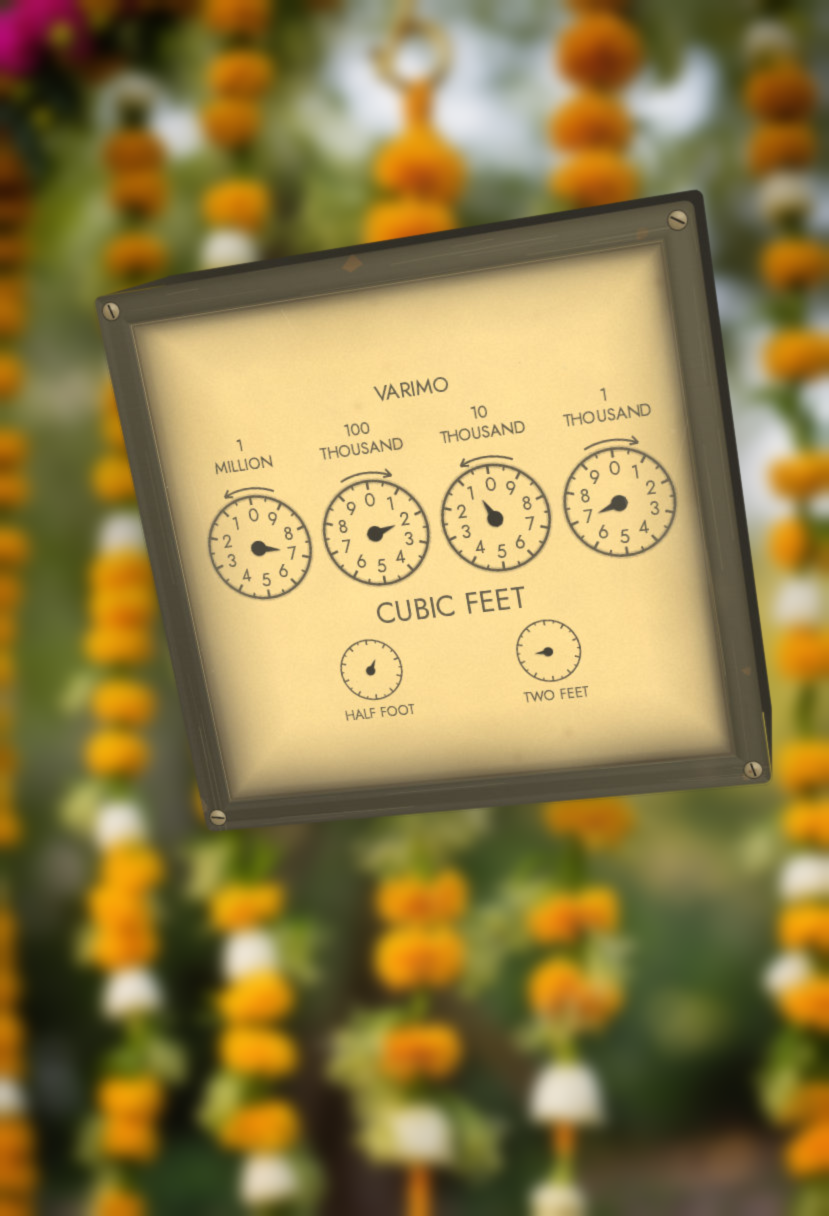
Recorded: value=720700 unit=ft³
